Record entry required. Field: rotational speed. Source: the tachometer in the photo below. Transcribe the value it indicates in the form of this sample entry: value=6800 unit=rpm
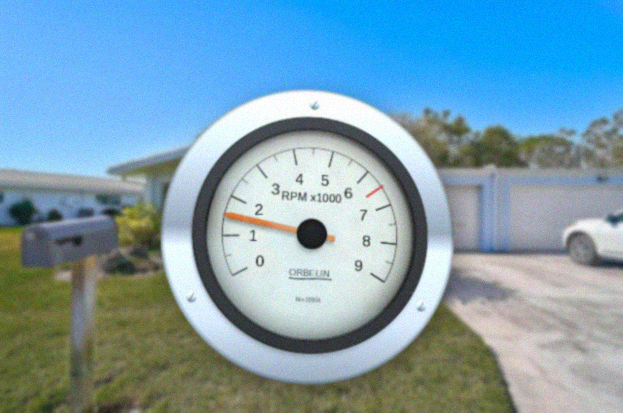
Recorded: value=1500 unit=rpm
